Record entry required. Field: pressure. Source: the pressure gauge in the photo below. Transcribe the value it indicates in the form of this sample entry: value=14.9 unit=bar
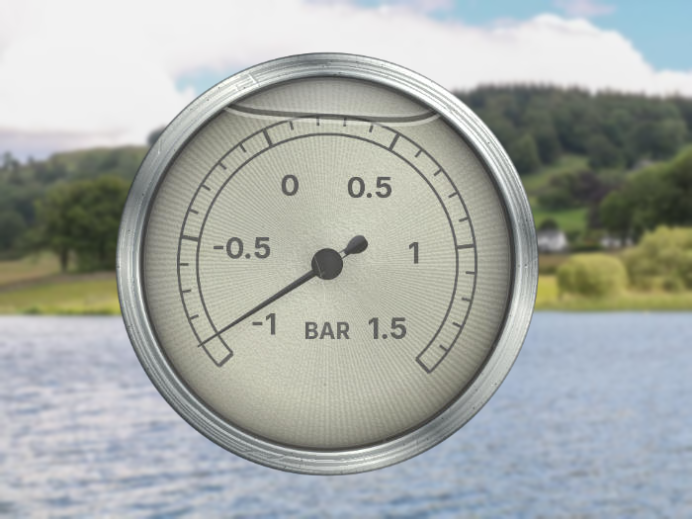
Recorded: value=-0.9 unit=bar
